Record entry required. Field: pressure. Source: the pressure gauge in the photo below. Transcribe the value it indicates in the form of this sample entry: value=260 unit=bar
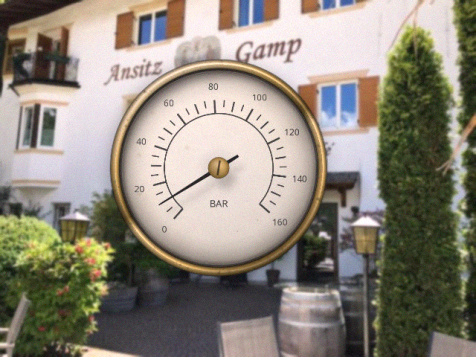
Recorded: value=10 unit=bar
